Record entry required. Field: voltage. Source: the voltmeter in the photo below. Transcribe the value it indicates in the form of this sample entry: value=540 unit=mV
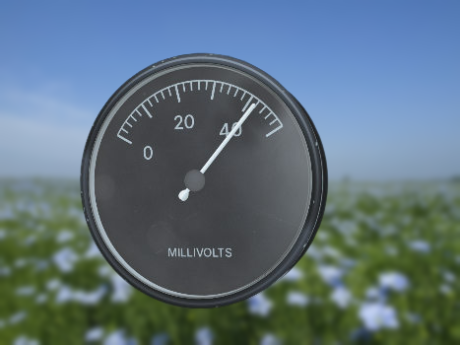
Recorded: value=42 unit=mV
